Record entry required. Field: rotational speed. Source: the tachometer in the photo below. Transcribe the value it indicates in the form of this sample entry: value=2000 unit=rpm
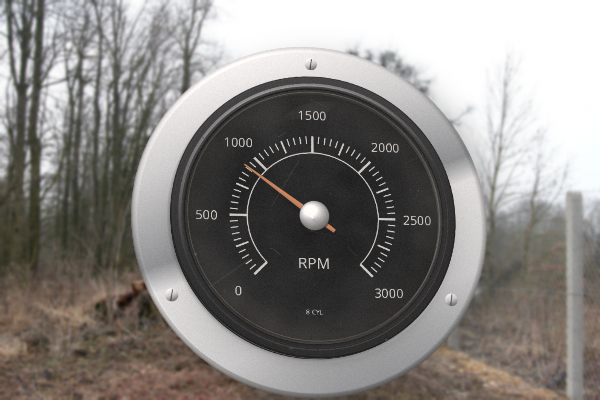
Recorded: value=900 unit=rpm
